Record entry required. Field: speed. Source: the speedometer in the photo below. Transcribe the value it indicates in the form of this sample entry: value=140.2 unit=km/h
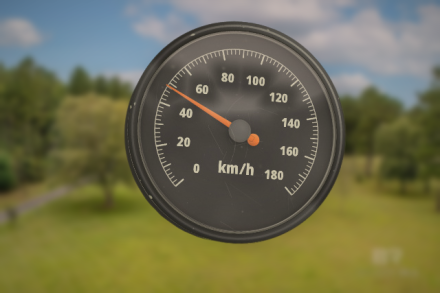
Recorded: value=48 unit=km/h
